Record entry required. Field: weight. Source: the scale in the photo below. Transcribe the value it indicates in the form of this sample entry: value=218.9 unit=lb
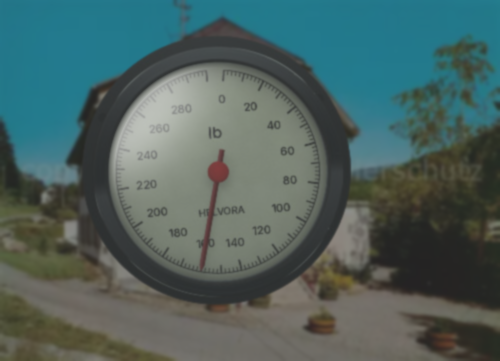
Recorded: value=160 unit=lb
